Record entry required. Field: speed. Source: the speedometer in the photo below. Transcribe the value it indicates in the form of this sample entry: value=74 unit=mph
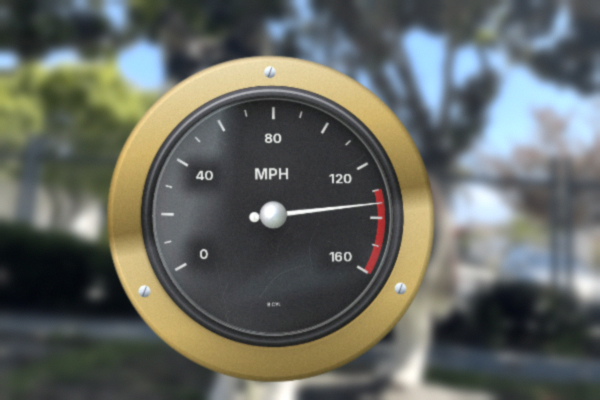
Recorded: value=135 unit=mph
